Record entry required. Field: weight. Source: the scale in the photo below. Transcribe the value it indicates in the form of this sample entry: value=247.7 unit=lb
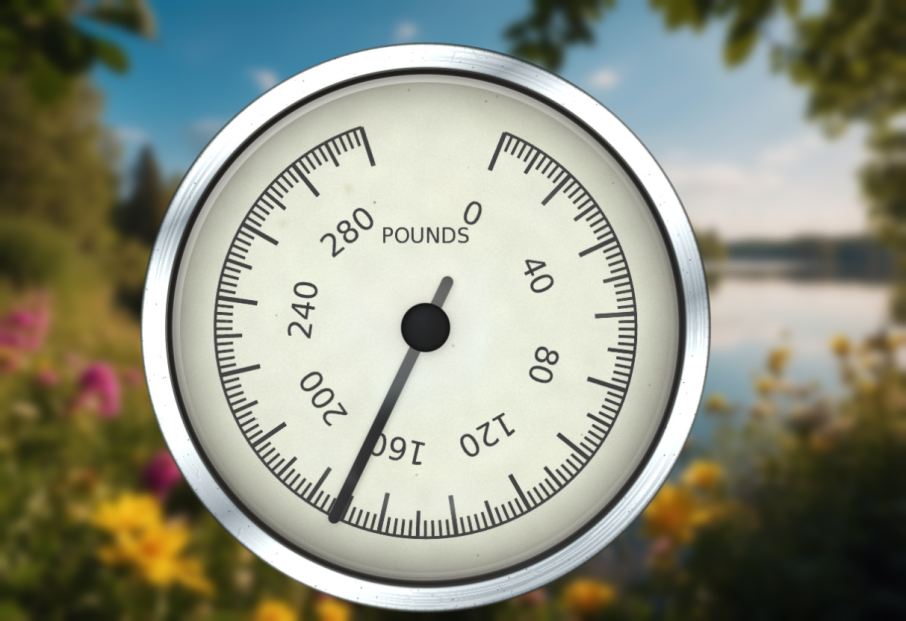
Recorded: value=172 unit=lb
